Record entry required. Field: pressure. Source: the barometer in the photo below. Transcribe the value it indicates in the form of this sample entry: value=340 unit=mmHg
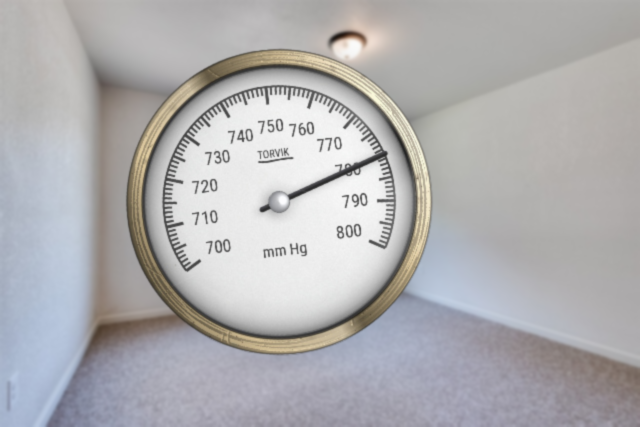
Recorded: value=780 unit=mmHg
